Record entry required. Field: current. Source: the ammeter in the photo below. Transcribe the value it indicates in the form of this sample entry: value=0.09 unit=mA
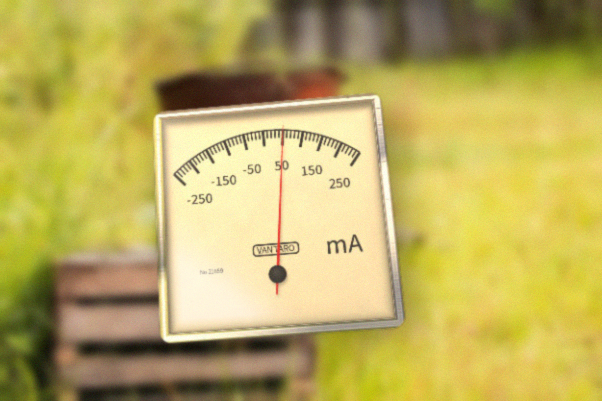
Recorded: value=50 unit=mA
